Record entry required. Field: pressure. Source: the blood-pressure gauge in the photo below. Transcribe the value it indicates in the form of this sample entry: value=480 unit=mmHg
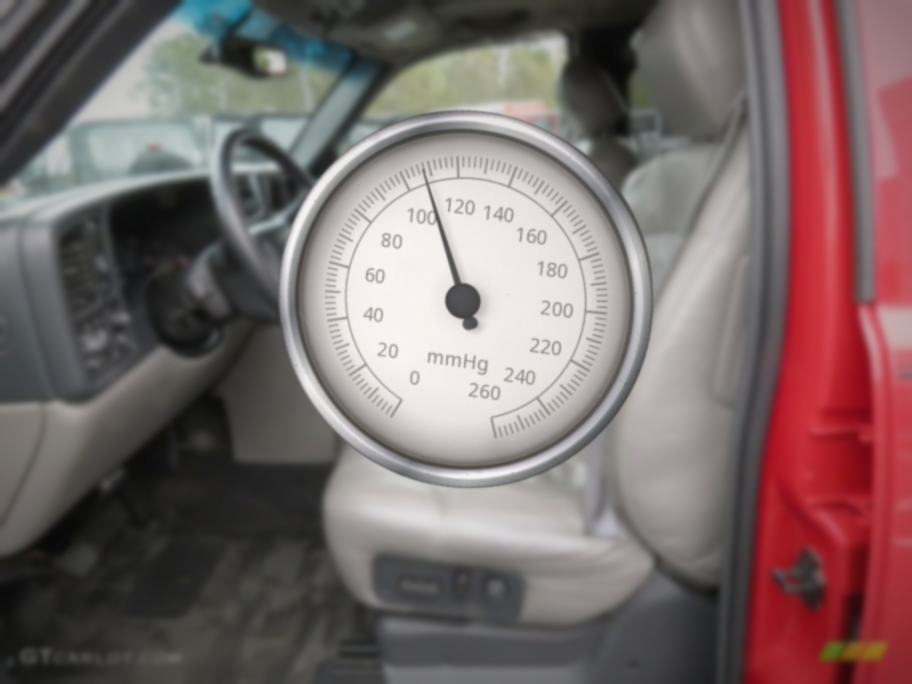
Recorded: value=108 unit=mmHg
